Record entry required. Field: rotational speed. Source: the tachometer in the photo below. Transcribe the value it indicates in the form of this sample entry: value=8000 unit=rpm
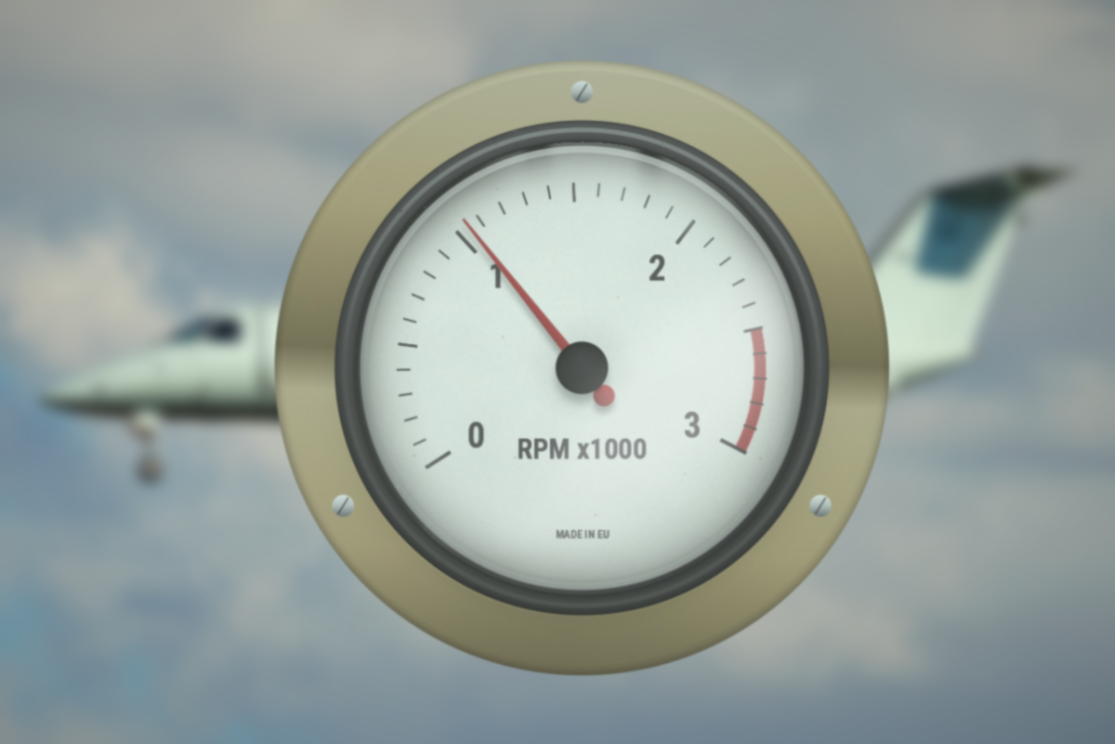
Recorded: value=1050 unit=rpm
